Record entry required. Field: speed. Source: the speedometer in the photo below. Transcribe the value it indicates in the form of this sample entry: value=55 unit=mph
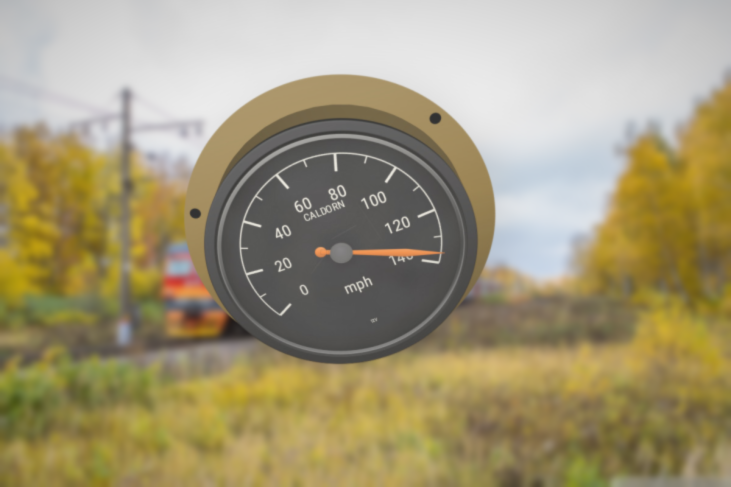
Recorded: value=135 unit=mph
